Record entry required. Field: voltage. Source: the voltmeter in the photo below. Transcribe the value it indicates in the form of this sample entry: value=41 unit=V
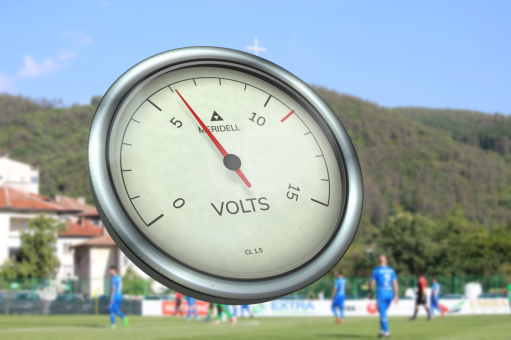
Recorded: value=6 unit=V
